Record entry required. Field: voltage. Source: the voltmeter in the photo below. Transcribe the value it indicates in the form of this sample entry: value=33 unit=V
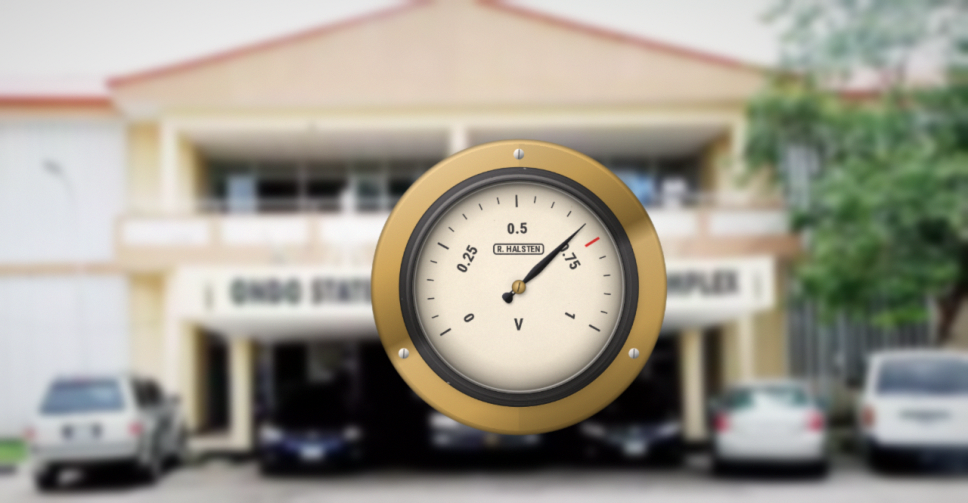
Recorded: value=0.7 unit=V
